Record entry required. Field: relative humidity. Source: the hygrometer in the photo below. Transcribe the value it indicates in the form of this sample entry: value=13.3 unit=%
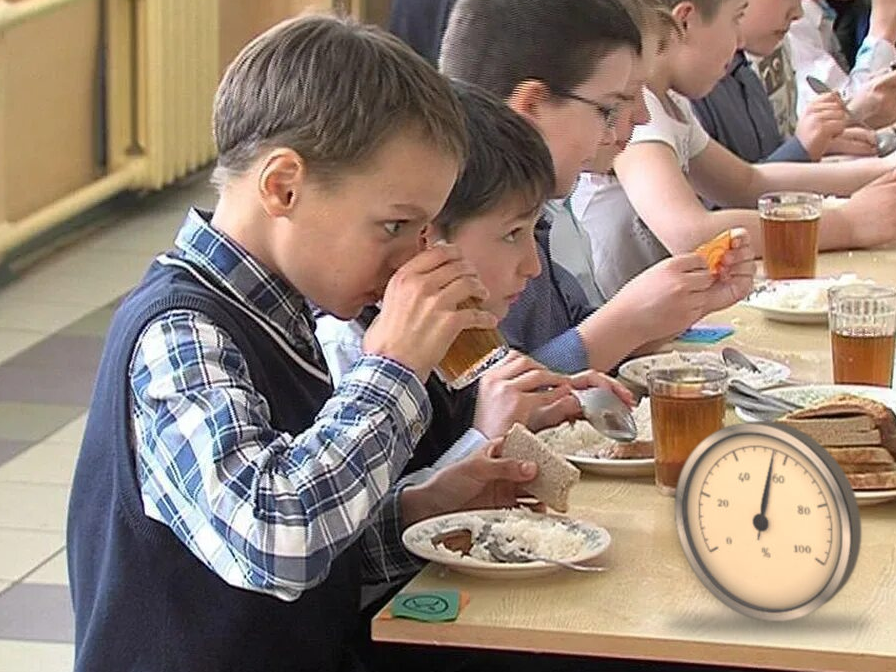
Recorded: value=56 unit=%
